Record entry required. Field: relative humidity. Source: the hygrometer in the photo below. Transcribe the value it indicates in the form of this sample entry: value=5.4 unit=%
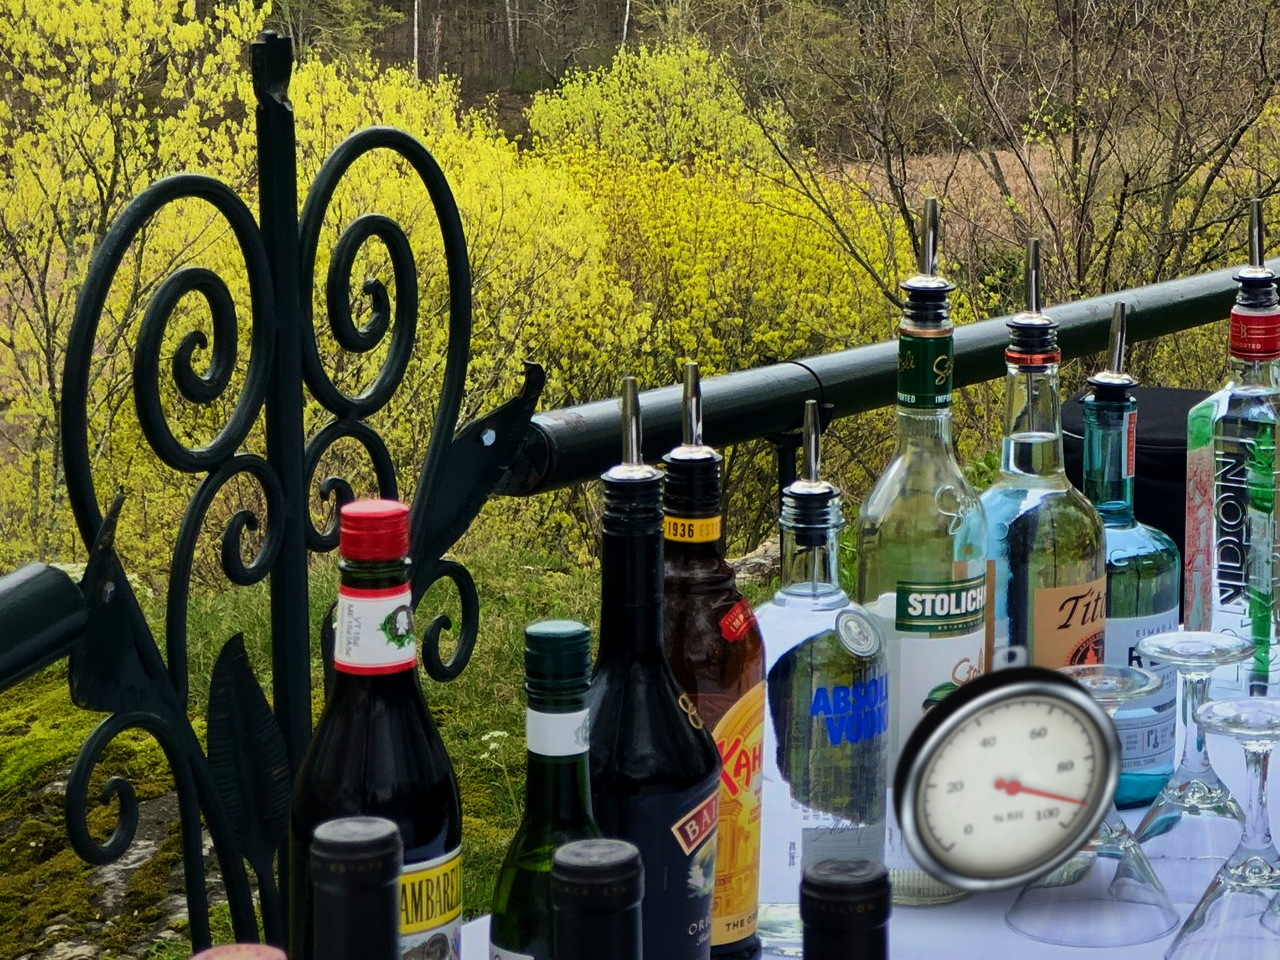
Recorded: value=92 unit=%
